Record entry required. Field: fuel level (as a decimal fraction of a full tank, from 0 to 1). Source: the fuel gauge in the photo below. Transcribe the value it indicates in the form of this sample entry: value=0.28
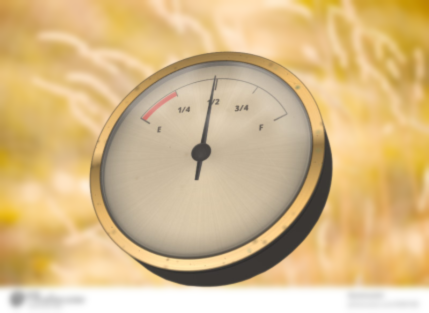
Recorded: value=0.5
